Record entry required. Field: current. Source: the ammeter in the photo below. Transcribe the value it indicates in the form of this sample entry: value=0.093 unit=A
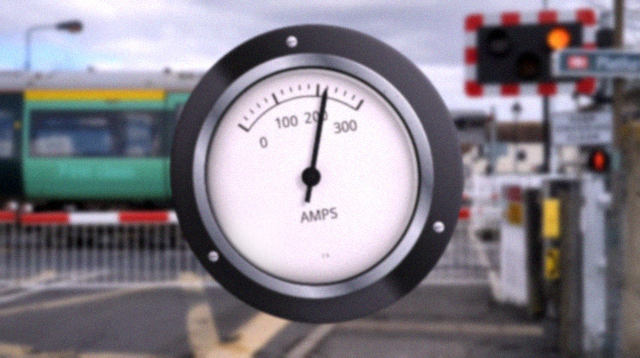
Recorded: value=220 unit=A
